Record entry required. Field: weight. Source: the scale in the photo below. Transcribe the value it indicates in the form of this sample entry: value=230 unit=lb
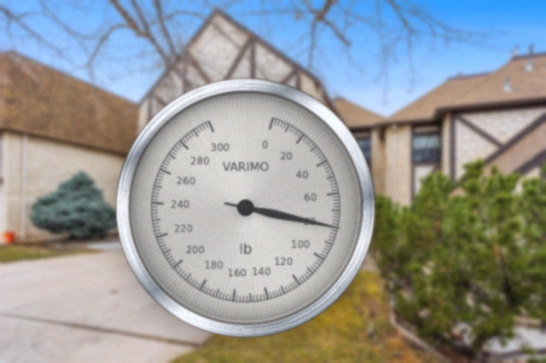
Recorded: value=80 unit=lb
